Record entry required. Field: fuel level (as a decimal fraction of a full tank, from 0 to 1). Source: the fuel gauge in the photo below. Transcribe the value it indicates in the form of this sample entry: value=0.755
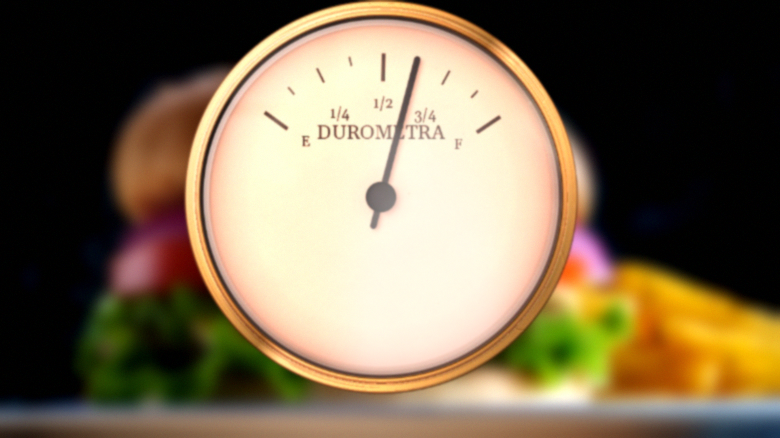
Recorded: value=0.625
